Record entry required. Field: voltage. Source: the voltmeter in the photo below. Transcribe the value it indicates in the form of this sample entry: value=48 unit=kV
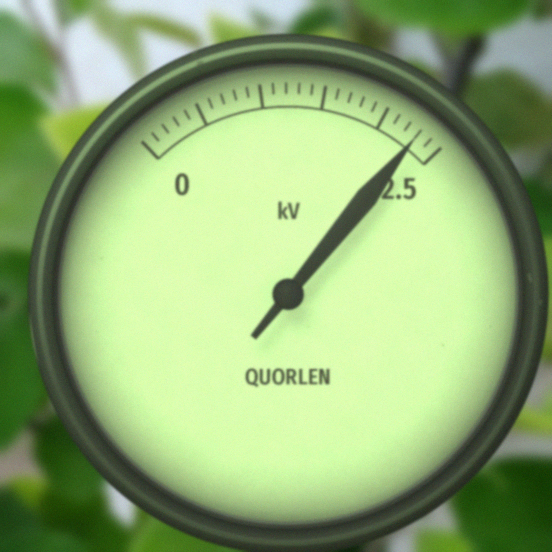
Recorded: value=2.3 unit=kV
